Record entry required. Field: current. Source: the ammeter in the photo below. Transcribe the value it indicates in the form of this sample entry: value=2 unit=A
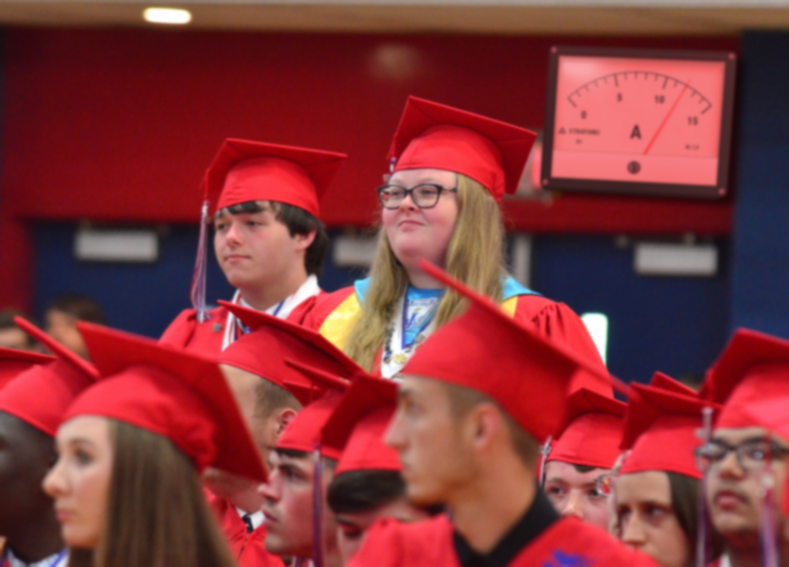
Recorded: value=12 unit=A
